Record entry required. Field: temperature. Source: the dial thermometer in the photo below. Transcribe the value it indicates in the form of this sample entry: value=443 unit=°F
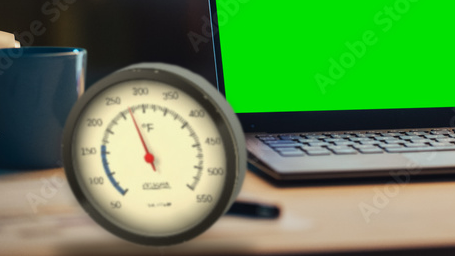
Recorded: value=275 unit=°F
